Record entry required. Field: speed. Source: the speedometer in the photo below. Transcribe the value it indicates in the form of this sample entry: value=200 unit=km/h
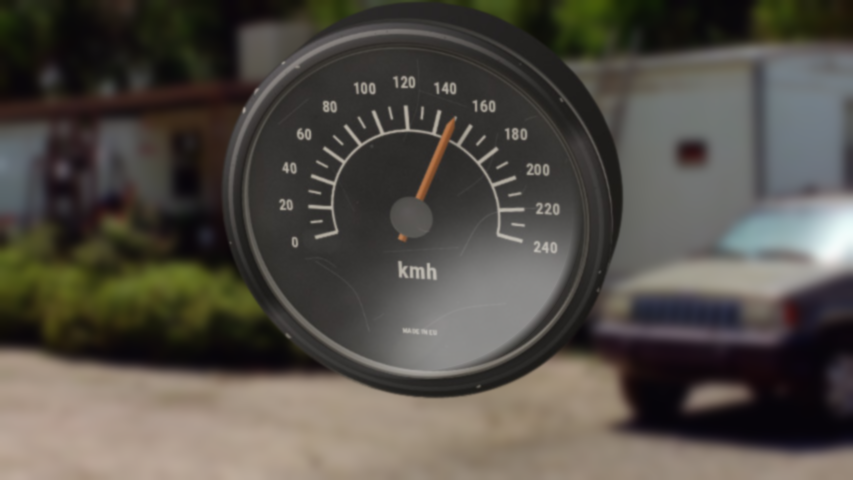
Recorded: value=150 unit=km/h
